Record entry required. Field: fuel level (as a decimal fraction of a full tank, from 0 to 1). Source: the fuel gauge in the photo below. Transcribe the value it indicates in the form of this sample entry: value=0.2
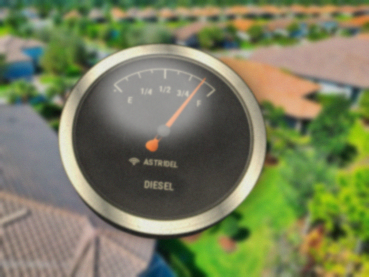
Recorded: value=0.875
